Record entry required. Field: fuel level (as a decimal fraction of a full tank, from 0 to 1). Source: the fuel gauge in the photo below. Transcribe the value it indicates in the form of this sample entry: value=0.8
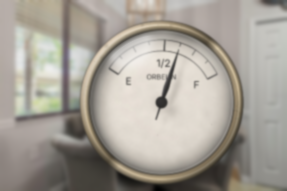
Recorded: value=0.625
